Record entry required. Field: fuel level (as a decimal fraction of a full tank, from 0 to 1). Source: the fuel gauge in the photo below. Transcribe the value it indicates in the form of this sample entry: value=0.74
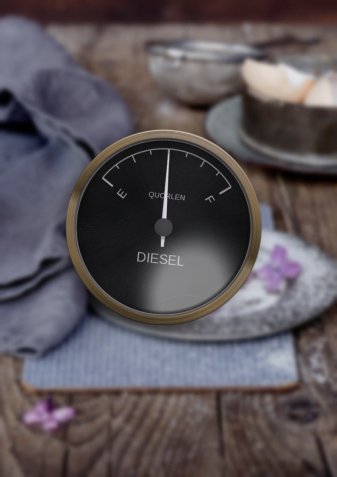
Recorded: value=0.5
